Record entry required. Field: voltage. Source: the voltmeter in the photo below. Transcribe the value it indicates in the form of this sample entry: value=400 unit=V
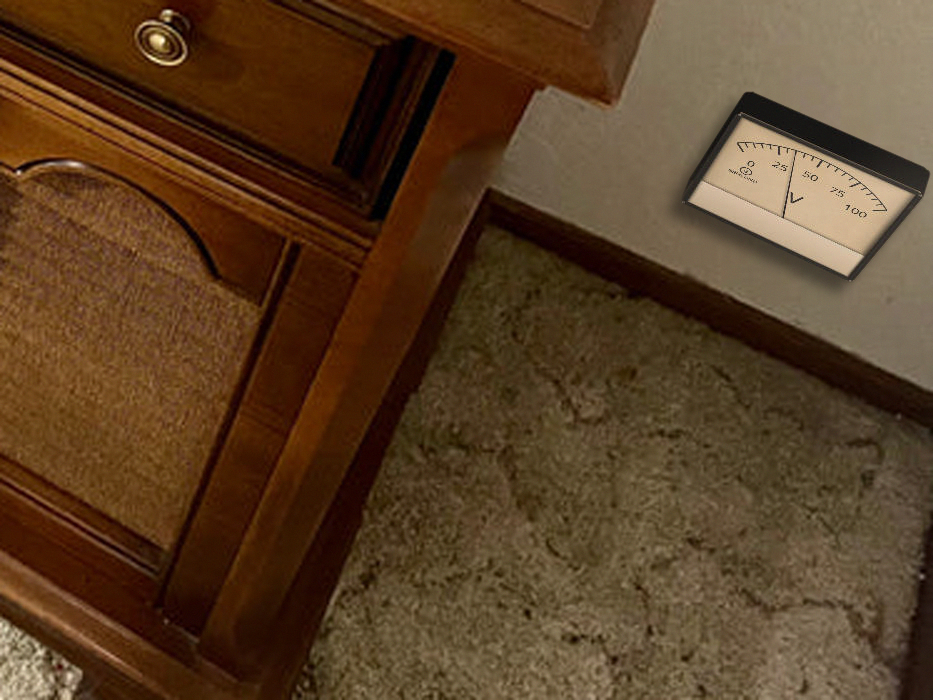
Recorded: value=35 unit=V
